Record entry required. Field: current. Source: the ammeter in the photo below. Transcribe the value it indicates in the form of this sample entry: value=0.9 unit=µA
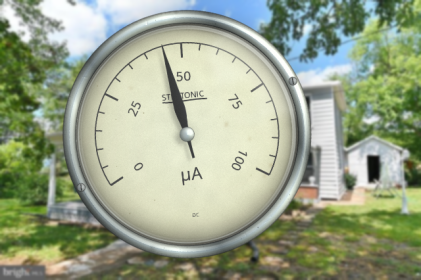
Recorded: value=45 unit=µA
